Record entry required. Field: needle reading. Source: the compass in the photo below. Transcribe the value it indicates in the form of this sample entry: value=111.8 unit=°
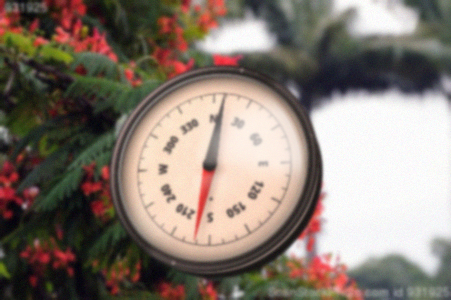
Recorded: value=190 unit=°
